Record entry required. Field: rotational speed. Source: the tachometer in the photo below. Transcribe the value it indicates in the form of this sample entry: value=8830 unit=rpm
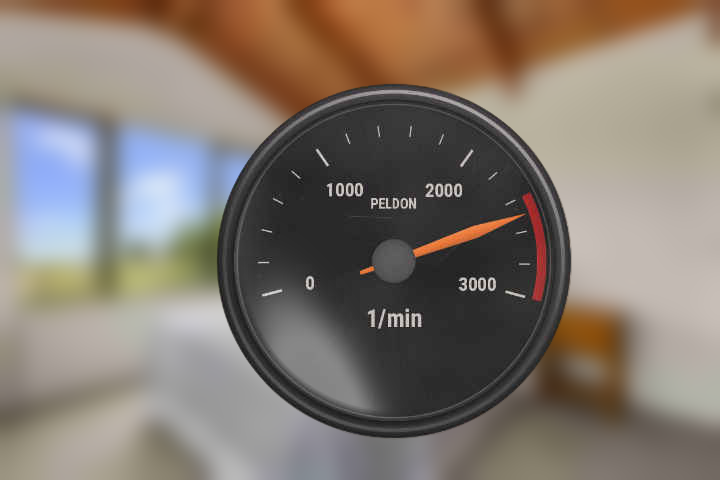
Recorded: value=2500 unit=rpm
